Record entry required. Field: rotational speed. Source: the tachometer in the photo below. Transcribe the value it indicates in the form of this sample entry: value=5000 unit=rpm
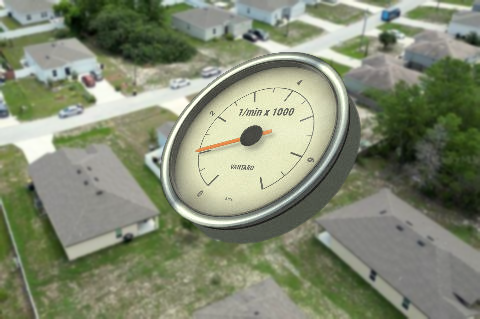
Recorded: value=1000 unit=rpm
